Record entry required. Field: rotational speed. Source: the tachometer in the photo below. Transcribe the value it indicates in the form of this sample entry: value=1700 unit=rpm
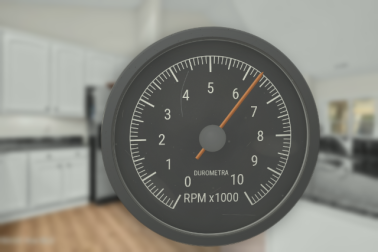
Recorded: value=6300 unit=rpm
